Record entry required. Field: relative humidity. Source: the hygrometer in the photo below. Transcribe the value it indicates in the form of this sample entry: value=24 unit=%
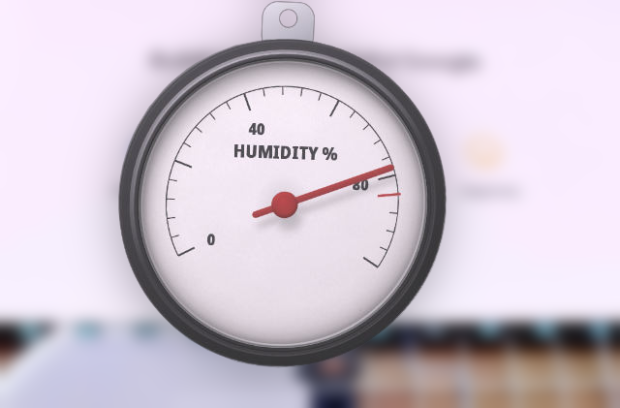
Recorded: value=78 unit=%
